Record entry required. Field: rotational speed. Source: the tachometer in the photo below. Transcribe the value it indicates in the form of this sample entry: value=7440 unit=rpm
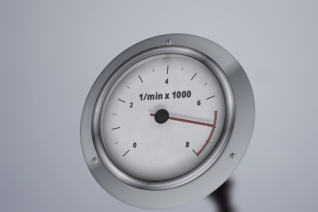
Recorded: value=7000 unit=rpm
